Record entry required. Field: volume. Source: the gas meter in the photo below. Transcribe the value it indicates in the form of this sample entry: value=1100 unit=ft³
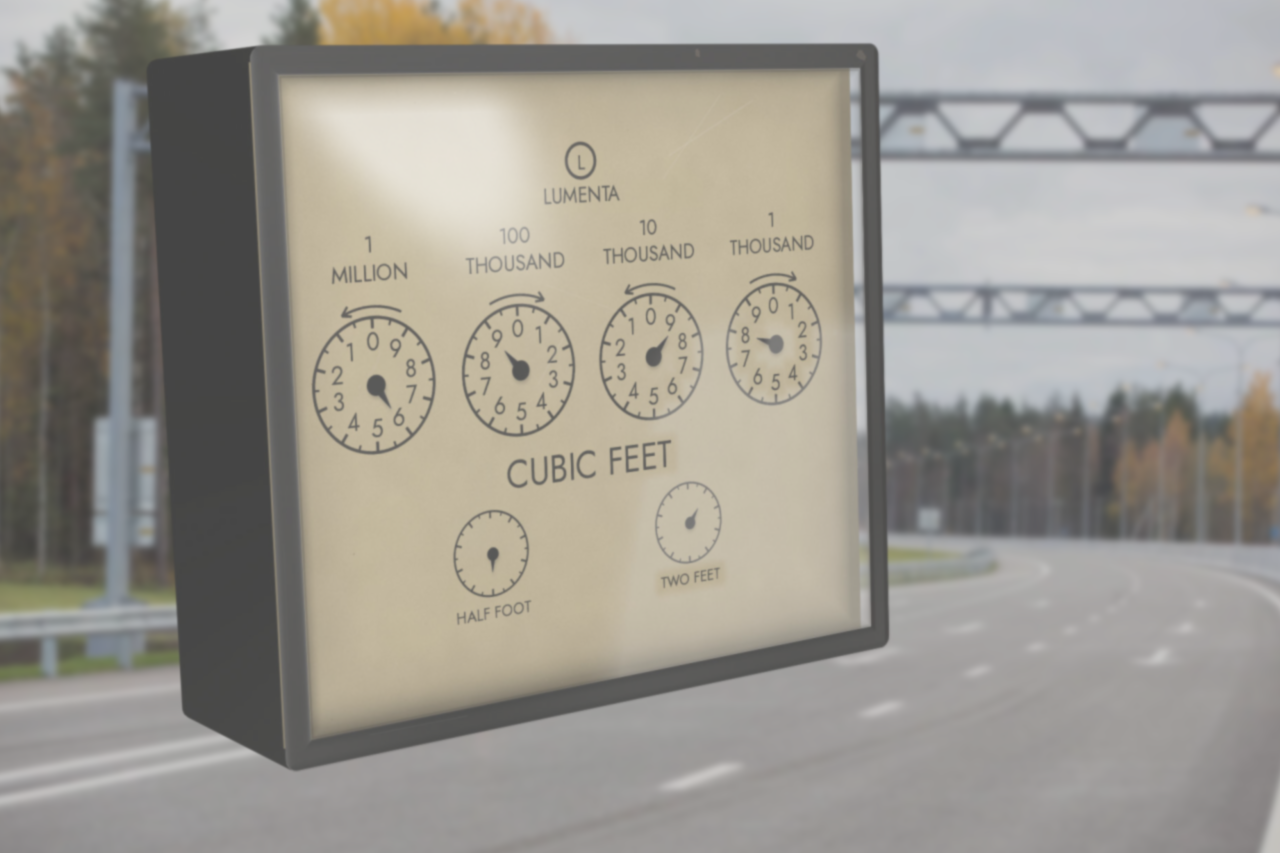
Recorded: value=588800 unit=ft³
